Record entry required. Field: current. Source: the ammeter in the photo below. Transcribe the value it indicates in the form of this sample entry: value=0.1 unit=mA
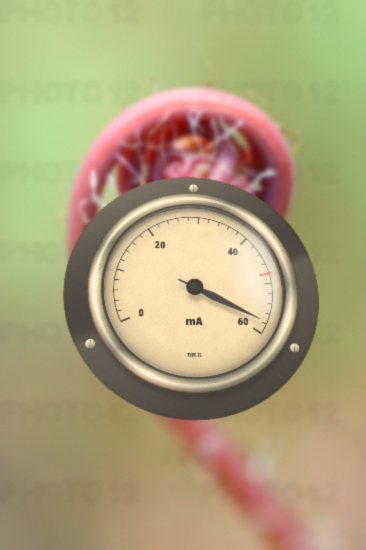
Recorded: value=58 unit=mA
